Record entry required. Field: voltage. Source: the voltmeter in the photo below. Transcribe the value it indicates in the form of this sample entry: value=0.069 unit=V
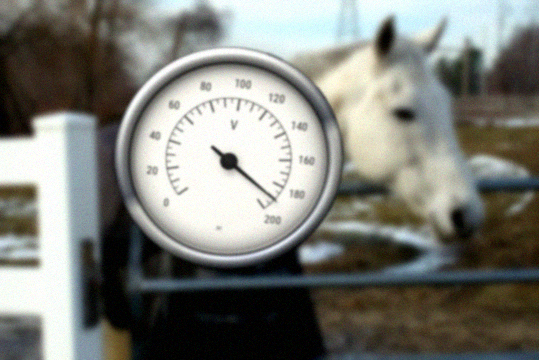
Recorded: value=190 unit=V
